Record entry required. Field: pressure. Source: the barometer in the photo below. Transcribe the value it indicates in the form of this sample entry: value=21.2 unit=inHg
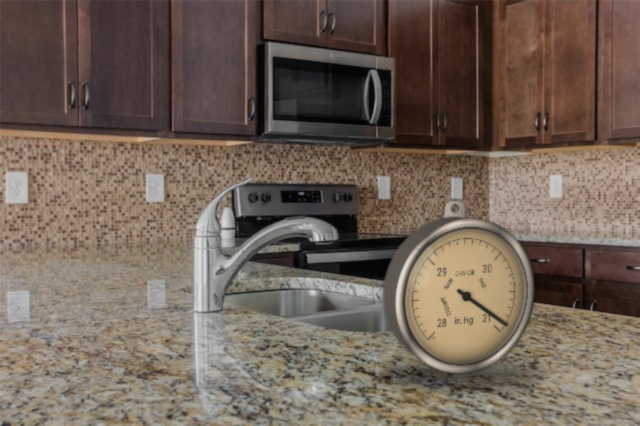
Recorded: value=30.9 unit=inHg
